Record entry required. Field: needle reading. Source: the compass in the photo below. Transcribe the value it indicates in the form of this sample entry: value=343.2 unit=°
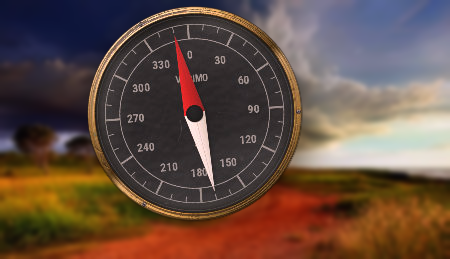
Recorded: value=350 unit=°
